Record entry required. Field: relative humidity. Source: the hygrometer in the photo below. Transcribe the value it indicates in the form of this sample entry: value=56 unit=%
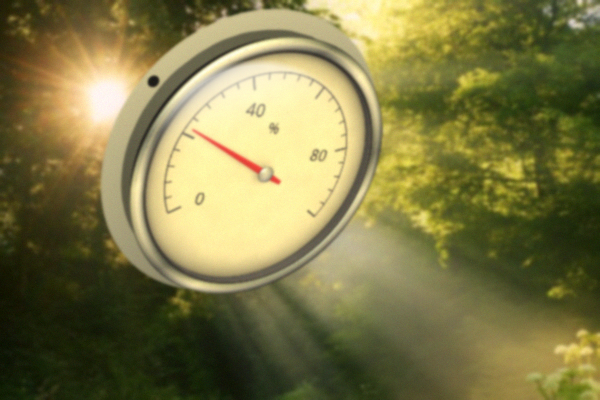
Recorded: value=22 unit=%
